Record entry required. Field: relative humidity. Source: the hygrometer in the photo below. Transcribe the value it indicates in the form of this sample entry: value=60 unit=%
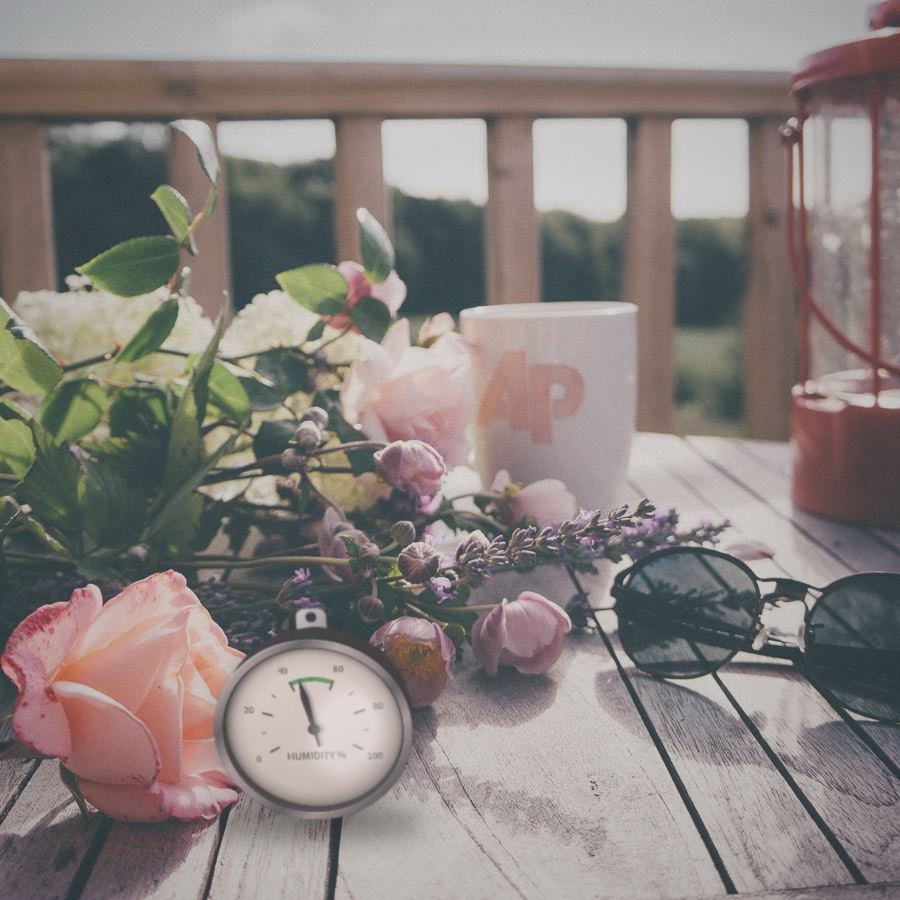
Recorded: value=45 unit=%
